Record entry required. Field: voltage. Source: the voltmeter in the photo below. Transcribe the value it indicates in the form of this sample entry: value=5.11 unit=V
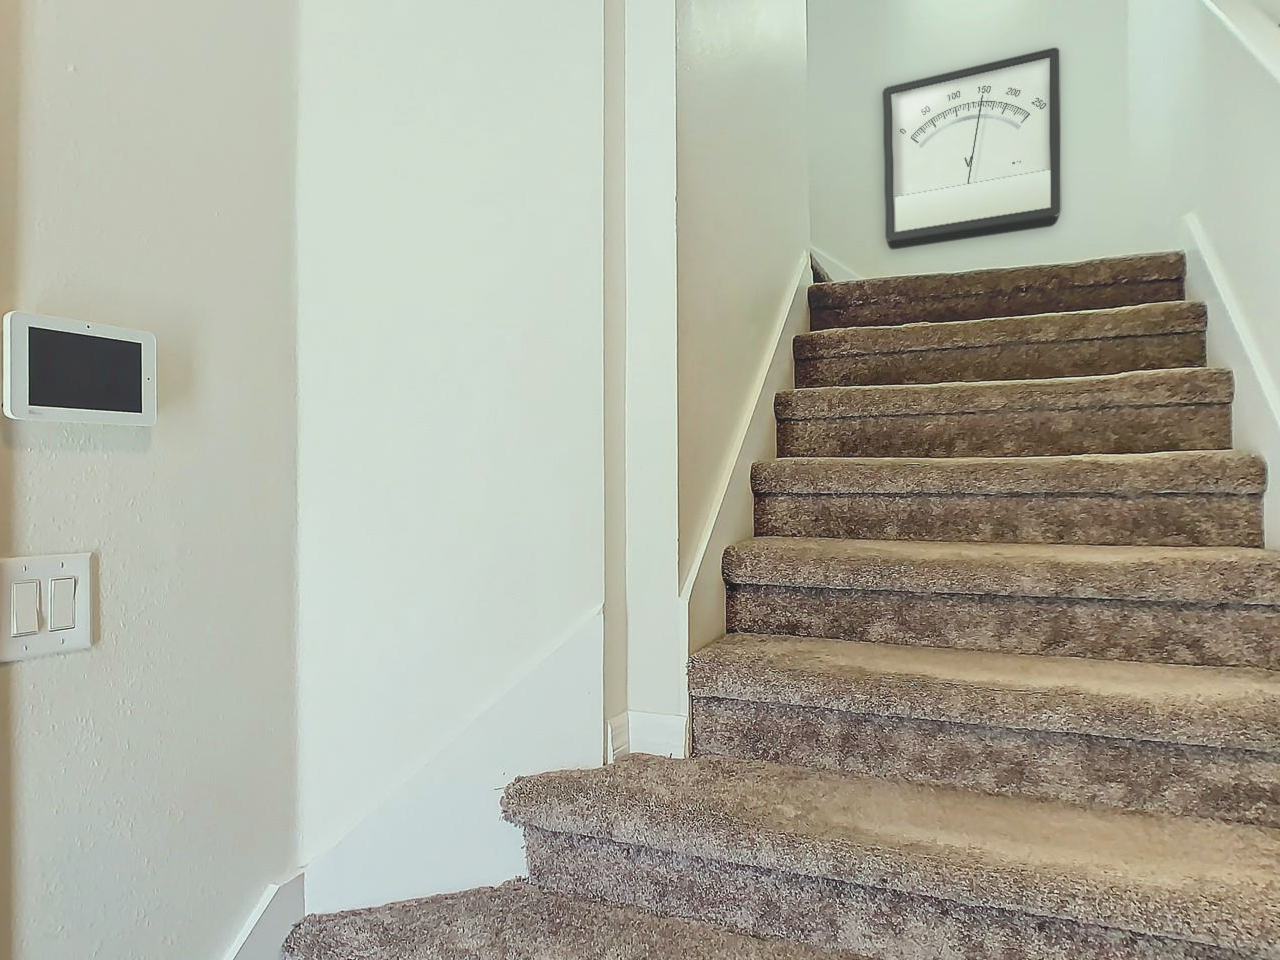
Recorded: value=150 unit=V
